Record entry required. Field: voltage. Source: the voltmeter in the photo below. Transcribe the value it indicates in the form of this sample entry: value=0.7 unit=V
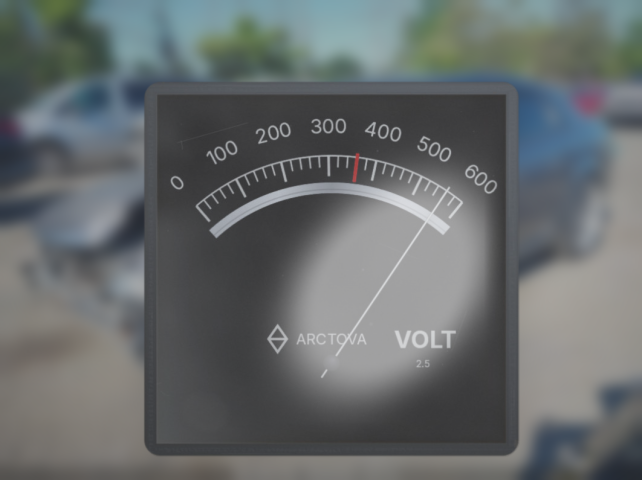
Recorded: value=560 unit=V
